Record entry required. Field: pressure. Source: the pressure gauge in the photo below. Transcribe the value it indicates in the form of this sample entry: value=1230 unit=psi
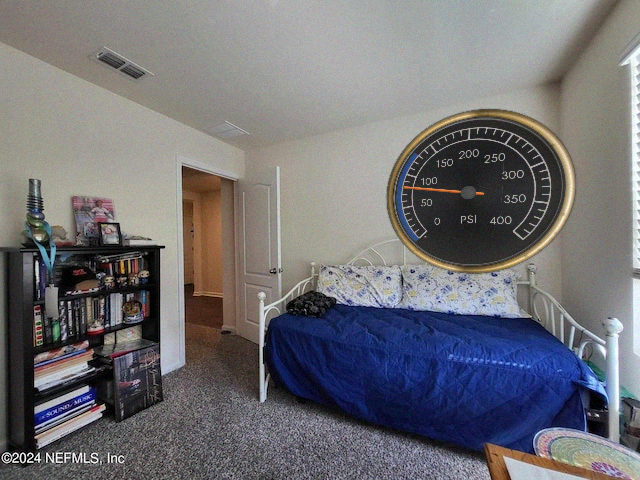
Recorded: value=80 unit=psi
